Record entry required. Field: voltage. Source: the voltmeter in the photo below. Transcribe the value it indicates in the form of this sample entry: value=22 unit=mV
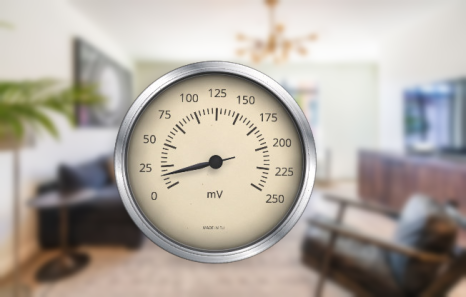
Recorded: value=15 unit=mV
